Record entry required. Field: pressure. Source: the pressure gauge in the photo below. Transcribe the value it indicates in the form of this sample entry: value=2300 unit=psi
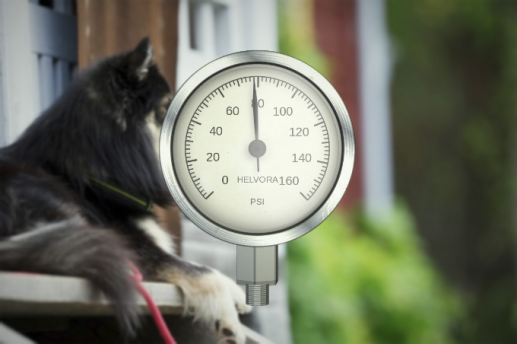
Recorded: value=78 unit=psi
